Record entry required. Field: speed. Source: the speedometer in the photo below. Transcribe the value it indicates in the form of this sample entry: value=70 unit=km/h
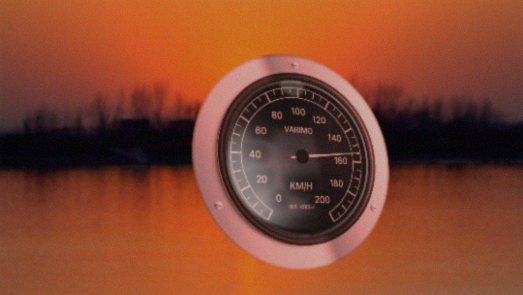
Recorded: value=155 unit=km/h
